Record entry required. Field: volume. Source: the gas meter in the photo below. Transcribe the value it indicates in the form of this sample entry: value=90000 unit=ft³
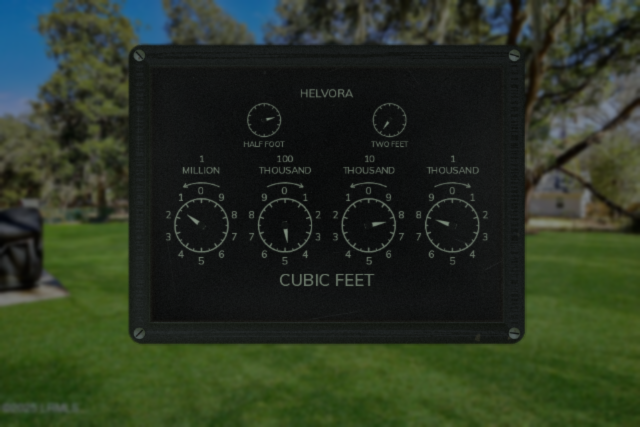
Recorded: value=147800 unit=ft³
